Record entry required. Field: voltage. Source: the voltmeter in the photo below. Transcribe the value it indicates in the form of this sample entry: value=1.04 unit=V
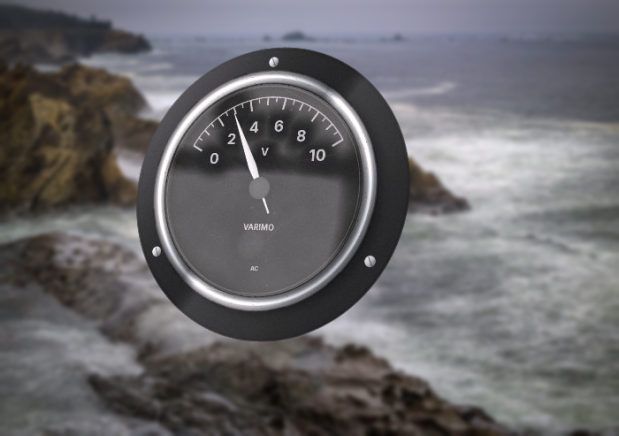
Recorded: value=3 unit=V
